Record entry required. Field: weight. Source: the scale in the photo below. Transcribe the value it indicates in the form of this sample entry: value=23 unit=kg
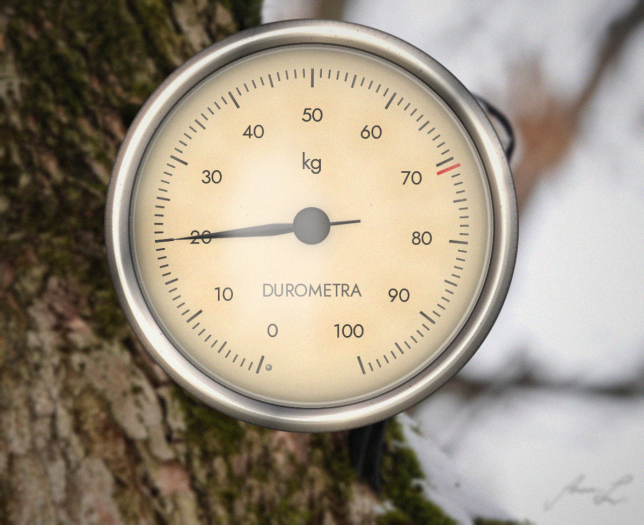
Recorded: value=20 unit=kg
